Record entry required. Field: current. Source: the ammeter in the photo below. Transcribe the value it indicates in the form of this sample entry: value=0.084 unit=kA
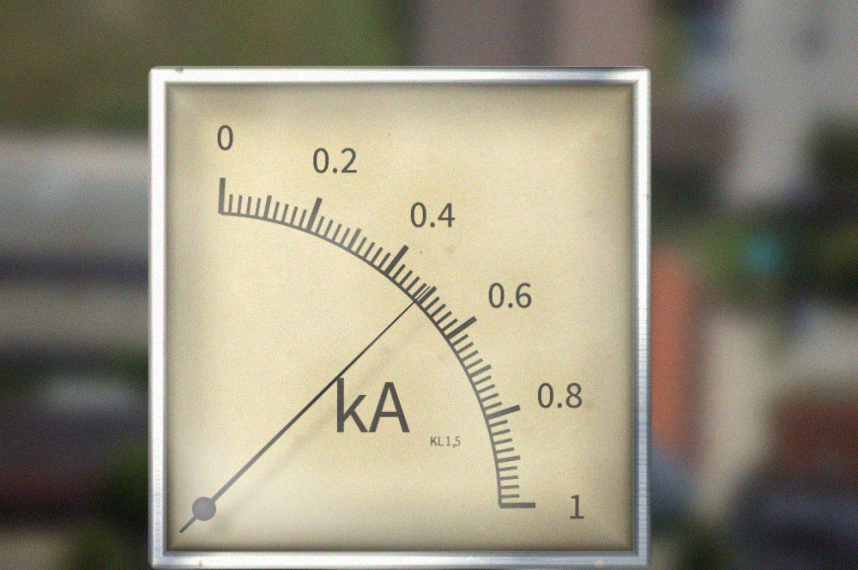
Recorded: value=0.49 unit=kA
